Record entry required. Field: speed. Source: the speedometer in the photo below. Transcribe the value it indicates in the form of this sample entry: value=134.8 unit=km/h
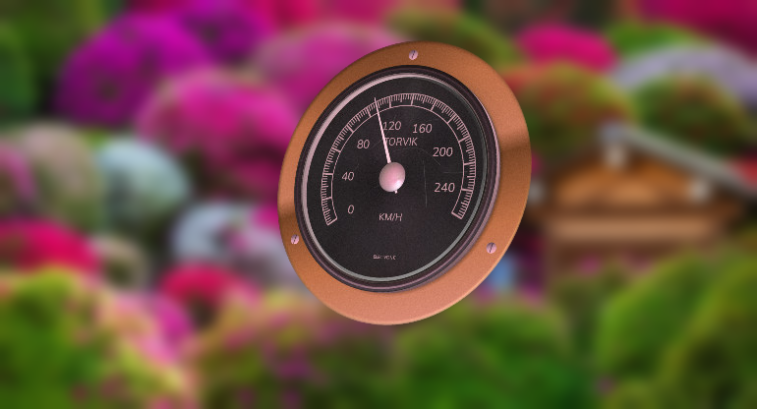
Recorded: value=110 unit=km/h
